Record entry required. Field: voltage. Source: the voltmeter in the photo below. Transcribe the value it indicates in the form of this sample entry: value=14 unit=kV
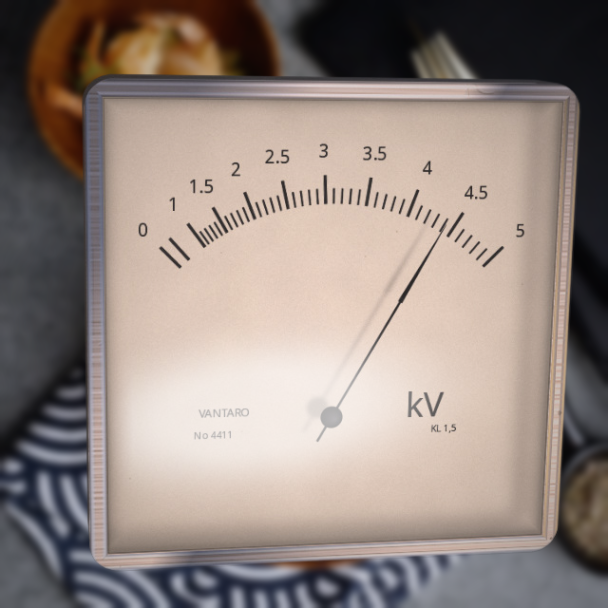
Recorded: value=4.4 unit=kV
